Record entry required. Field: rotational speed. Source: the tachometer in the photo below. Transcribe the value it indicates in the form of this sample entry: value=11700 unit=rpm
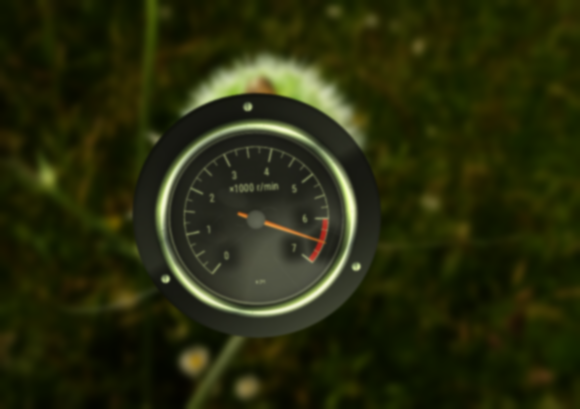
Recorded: value=6500 unit=rpm
